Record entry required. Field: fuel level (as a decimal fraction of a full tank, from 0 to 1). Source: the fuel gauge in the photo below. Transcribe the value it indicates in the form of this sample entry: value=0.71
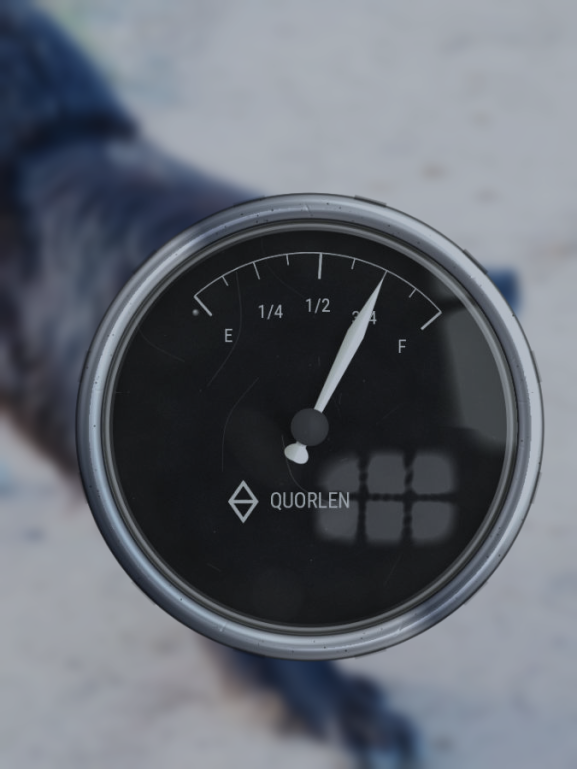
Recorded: value=0.75
